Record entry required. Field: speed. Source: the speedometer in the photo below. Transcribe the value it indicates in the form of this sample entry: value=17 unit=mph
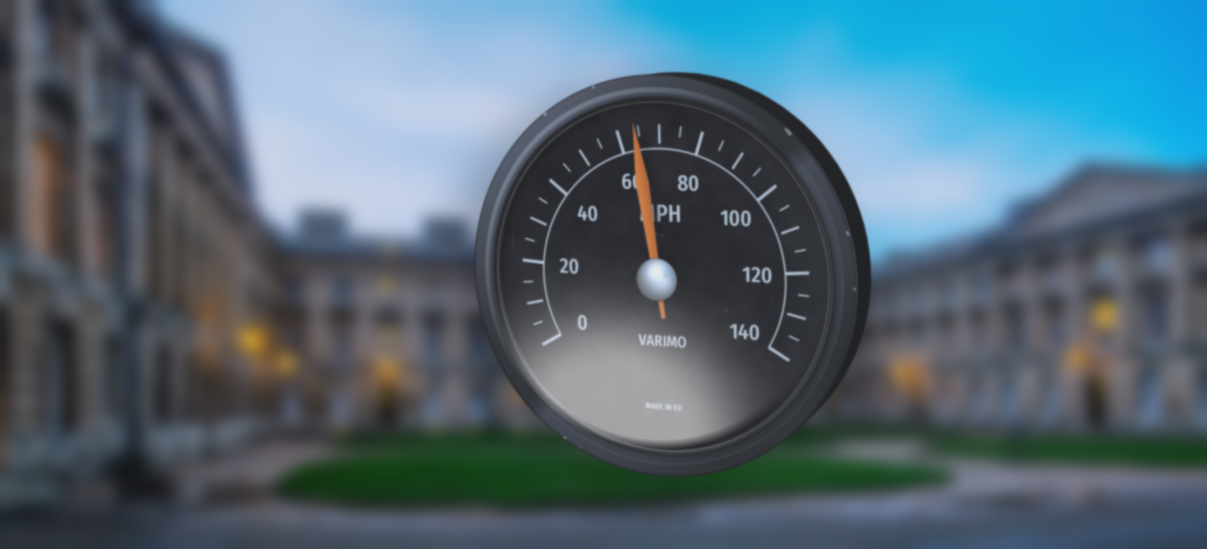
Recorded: value=65 unit=mph
